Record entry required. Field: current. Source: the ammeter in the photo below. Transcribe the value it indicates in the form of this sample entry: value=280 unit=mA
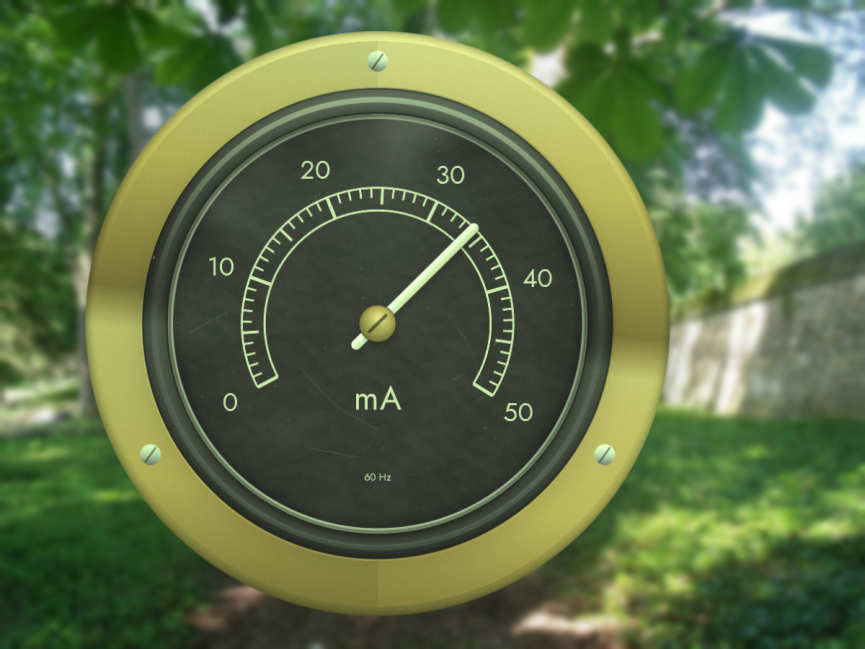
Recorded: value=34 unit=mA
